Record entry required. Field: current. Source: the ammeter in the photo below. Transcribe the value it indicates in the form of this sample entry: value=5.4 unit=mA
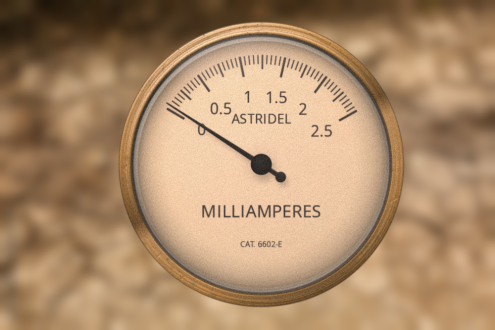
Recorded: value=0.05 unit=mA
